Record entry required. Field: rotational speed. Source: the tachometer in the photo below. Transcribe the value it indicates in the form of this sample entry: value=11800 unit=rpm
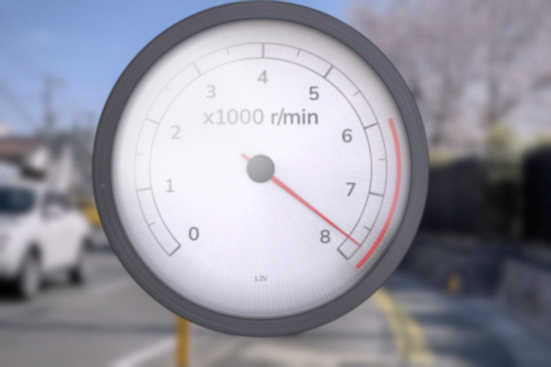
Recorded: value=7750 unit=rpm
